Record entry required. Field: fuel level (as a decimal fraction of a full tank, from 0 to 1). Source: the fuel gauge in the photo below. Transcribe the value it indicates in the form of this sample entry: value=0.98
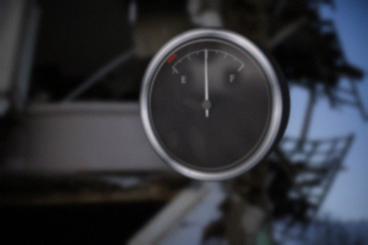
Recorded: value=0.5
